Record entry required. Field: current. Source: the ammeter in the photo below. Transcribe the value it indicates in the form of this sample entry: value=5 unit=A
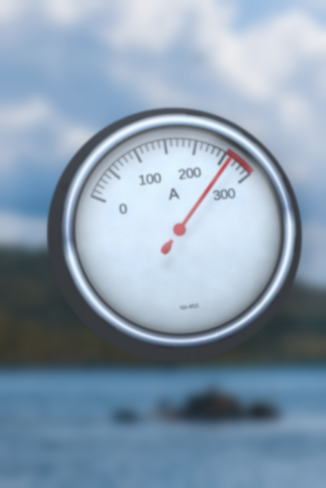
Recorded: value=260 unit=A
